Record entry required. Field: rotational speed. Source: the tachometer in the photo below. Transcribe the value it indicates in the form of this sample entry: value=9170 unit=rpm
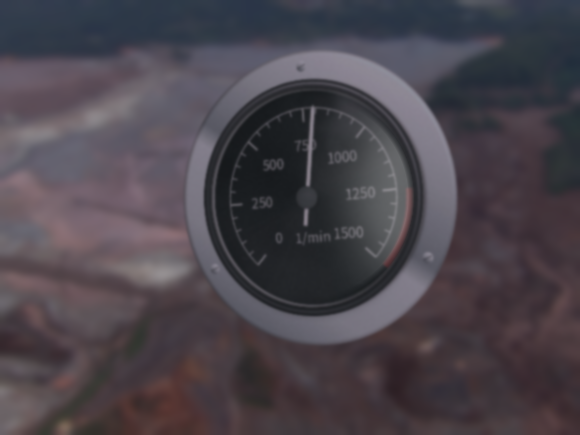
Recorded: value=800 unit=rpm
